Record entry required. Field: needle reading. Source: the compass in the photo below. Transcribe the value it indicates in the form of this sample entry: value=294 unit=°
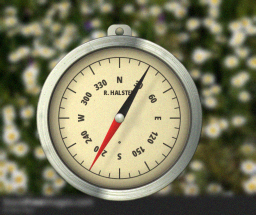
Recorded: value=210 unit=°
